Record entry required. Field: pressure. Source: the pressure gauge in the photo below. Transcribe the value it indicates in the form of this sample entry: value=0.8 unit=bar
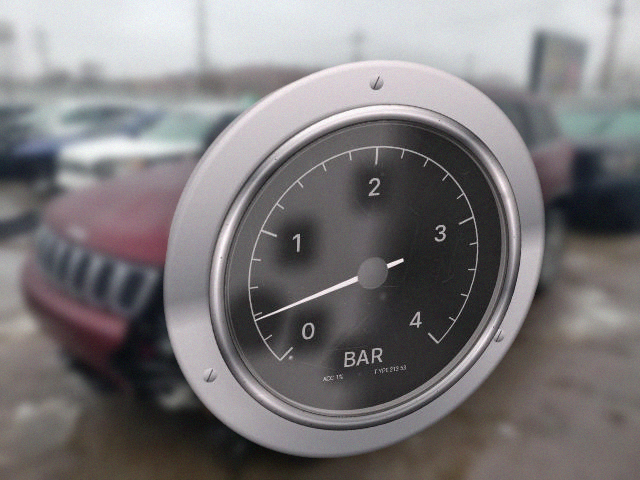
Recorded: value=0.4 unit=bar
